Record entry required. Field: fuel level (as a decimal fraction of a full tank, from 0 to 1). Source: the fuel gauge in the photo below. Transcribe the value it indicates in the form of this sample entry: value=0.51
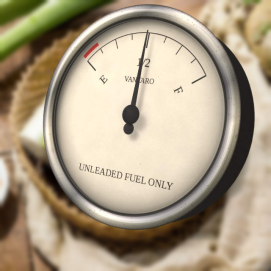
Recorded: value=0.5
